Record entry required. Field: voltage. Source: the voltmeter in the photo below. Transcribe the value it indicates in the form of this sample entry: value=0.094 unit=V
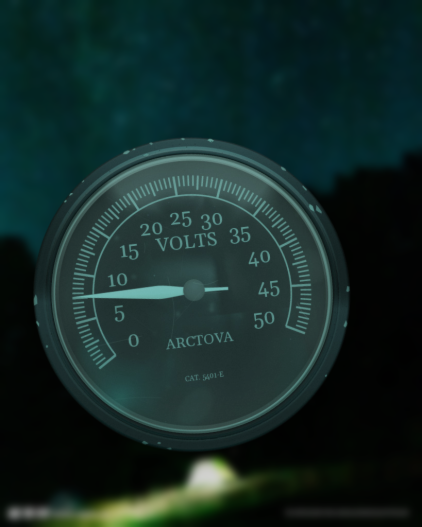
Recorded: value=7.5 unit=V
